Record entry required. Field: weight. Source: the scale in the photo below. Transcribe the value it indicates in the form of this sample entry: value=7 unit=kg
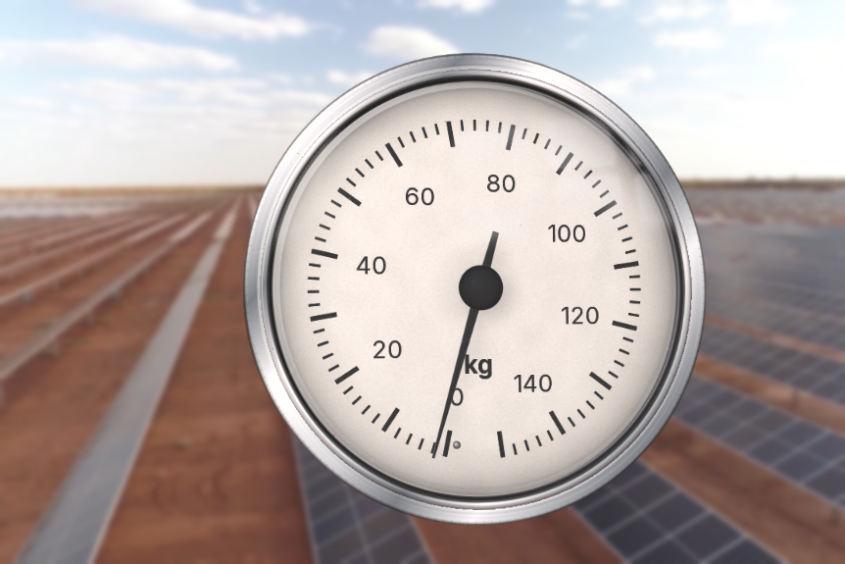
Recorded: value=2 unit=kg
